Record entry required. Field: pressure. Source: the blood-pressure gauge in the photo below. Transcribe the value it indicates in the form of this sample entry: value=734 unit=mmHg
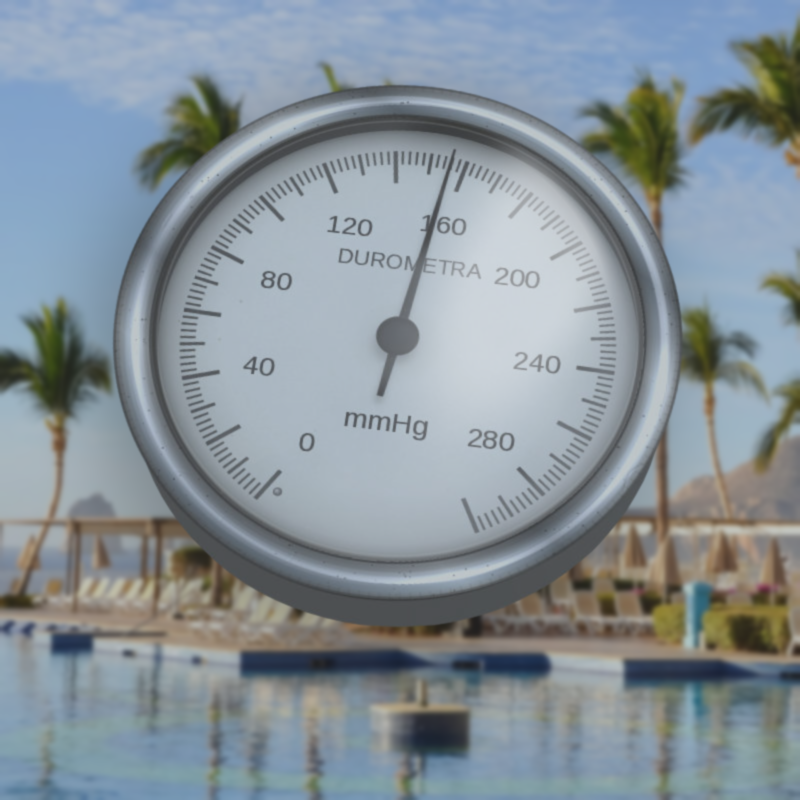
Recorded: value=156 unit=mmHg
